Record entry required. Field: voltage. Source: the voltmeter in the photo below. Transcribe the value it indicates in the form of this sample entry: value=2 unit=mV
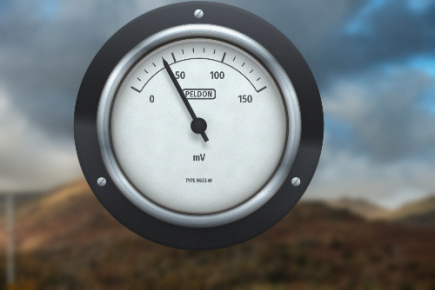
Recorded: value=40 unit=mV
